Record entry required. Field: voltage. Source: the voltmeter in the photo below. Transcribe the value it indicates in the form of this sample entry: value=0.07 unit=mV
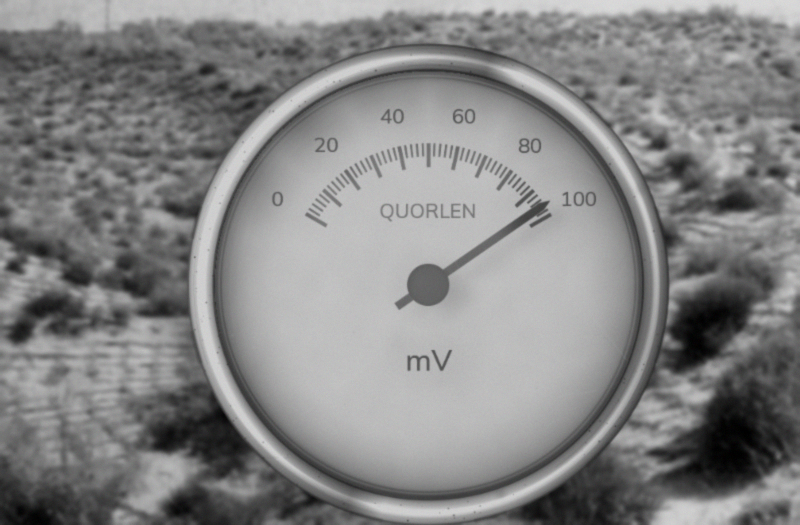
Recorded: value=96 unit=mV
